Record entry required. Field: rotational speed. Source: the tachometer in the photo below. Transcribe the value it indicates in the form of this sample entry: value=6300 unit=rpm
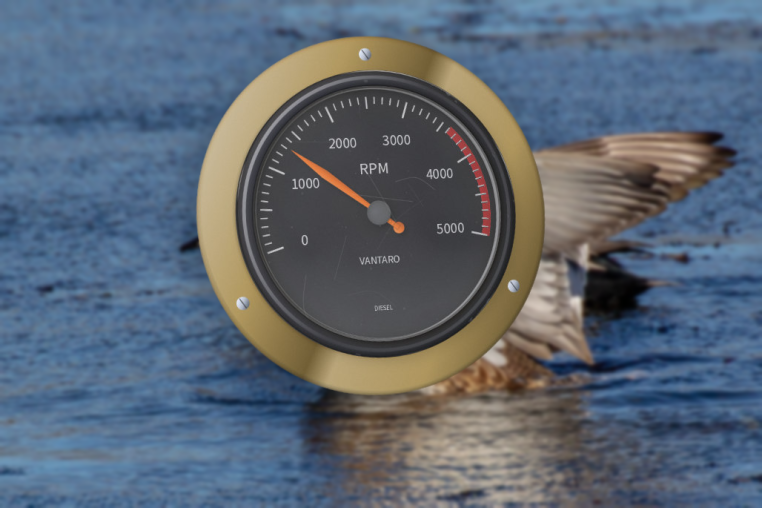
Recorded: value=1300 unit=rpm
